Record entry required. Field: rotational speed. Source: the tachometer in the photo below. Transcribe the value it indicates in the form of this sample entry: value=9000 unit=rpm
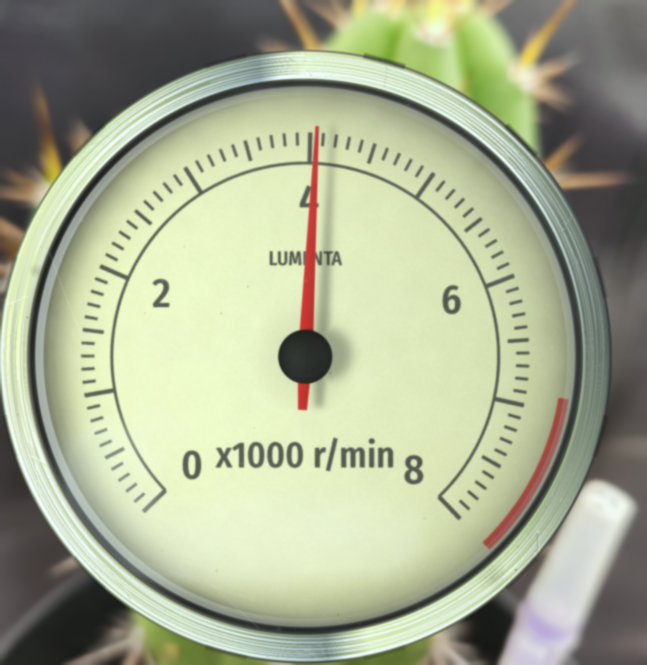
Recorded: value=4050 unit=rpm
